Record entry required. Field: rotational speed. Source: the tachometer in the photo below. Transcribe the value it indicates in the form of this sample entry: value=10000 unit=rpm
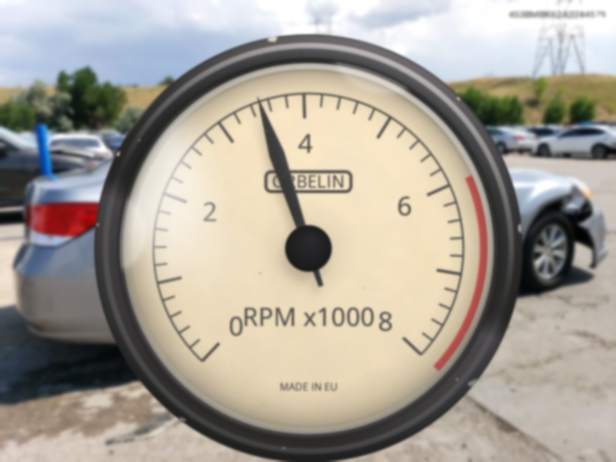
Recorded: value=3500 unit=rpm
